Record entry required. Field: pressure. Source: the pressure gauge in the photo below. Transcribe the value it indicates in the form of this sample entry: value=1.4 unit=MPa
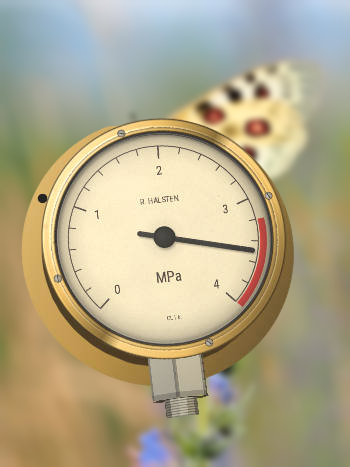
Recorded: value=3.5 unit=MPa
